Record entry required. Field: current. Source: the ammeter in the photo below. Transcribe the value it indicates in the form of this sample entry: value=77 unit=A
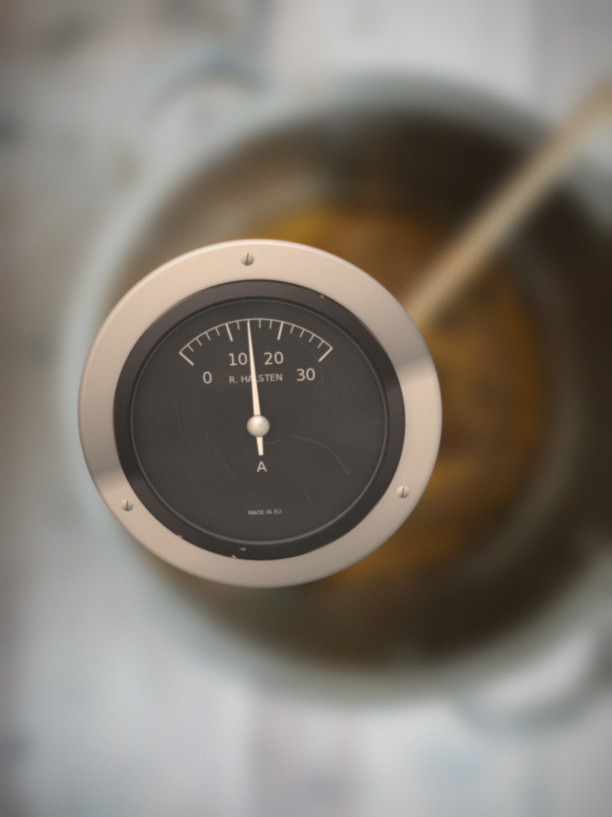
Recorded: value=14 unit=A
